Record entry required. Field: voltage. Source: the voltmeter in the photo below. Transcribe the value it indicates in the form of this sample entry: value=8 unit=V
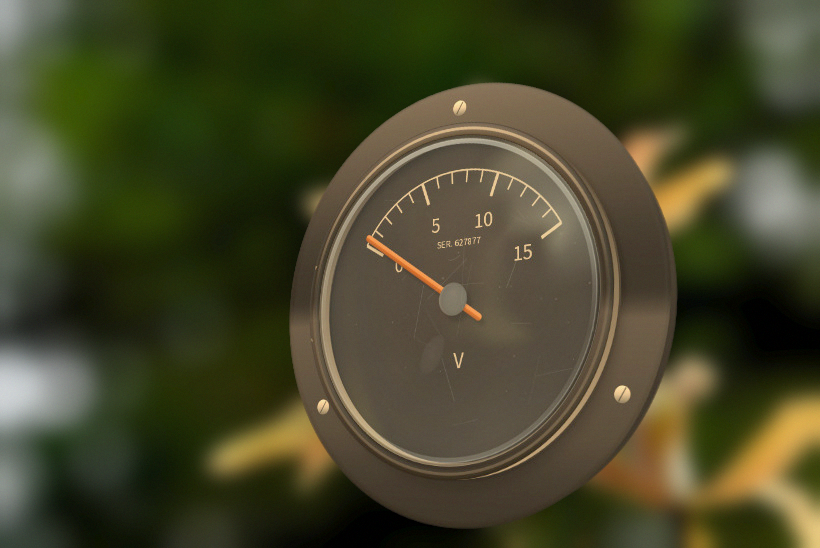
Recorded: value=0.5 unit=V
